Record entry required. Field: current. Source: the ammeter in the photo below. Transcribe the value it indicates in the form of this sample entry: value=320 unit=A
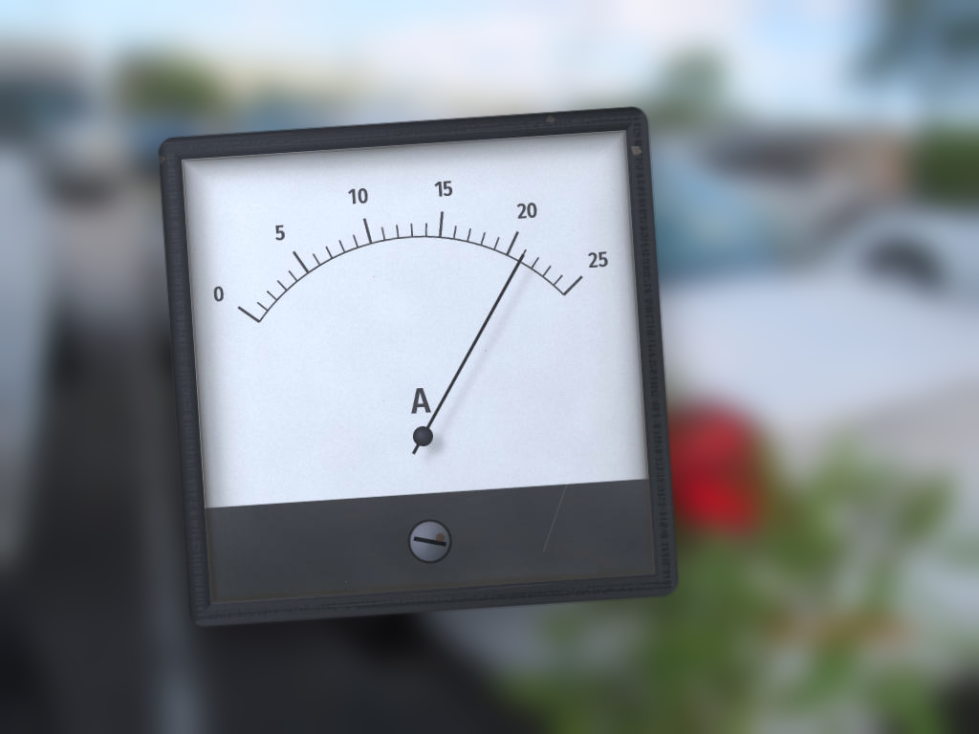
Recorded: value=21 unit=A
